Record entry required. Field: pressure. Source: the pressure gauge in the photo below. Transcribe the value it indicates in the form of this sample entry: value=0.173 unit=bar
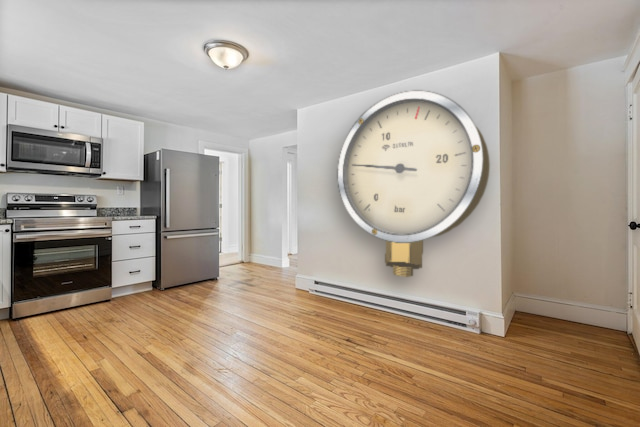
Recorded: value=5 unit=bar
